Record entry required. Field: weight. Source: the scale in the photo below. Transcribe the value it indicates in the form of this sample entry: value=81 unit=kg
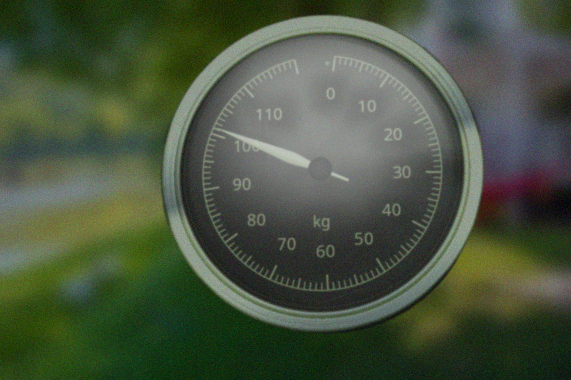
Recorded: value=101 unit=kg
